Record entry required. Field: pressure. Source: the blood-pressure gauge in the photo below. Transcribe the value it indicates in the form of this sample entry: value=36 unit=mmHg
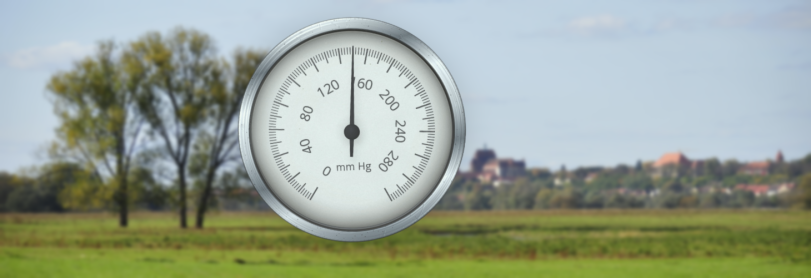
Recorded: value=150 unit=mmHg
